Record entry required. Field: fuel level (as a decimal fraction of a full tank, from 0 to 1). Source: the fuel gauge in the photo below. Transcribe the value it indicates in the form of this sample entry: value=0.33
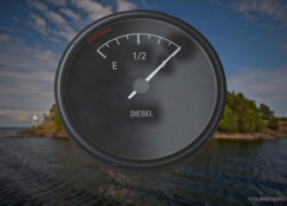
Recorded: value=1
